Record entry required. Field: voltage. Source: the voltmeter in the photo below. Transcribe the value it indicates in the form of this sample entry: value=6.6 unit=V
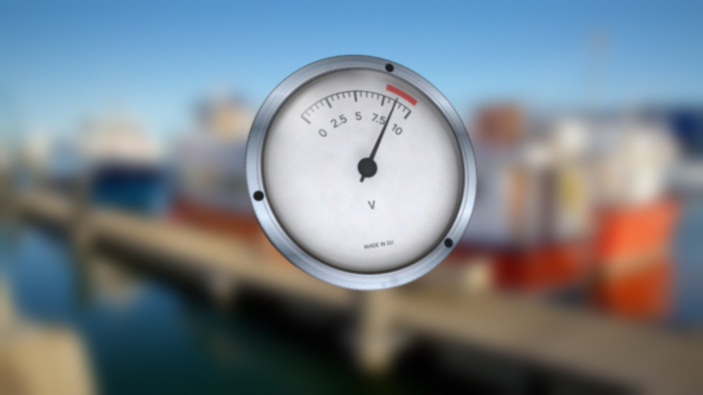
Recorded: value=8.5 unit=V
